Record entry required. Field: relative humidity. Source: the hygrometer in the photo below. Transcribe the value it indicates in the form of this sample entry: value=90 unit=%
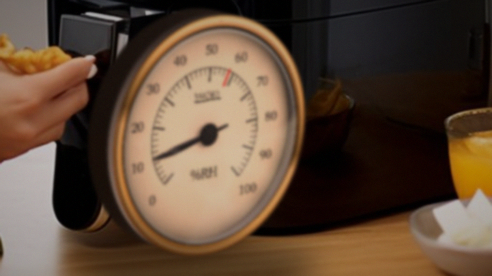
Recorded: value=10 unit=%
